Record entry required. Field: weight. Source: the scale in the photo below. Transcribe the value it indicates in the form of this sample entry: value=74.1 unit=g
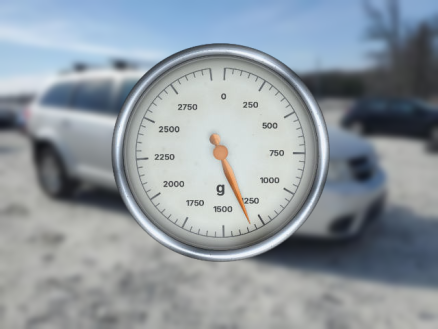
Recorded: value=1325 unit=g
